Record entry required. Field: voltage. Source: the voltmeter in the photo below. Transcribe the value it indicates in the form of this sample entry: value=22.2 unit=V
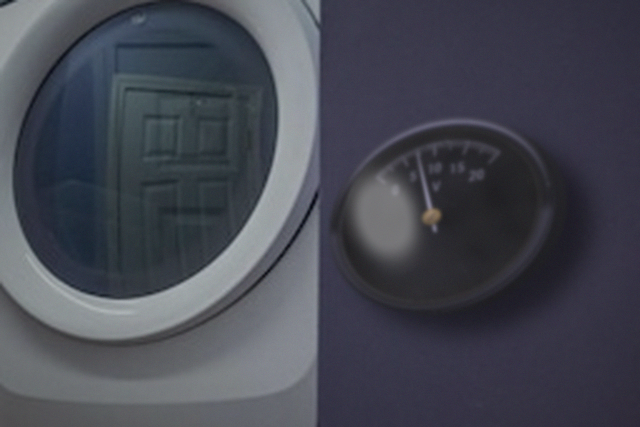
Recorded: value=7.5 unit=V
